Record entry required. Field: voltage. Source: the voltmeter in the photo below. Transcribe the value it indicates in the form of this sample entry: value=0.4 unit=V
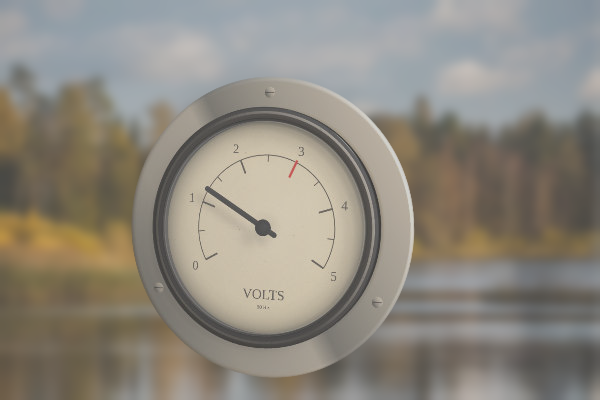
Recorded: value=1.25 unit=V
